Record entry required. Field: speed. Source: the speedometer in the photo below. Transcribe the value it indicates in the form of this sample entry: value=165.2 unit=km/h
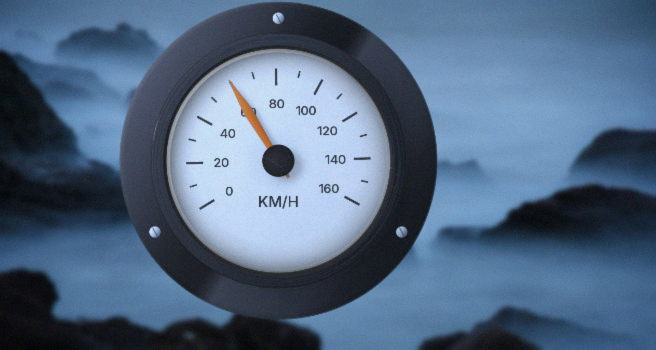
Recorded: value=60 unit=km/h
